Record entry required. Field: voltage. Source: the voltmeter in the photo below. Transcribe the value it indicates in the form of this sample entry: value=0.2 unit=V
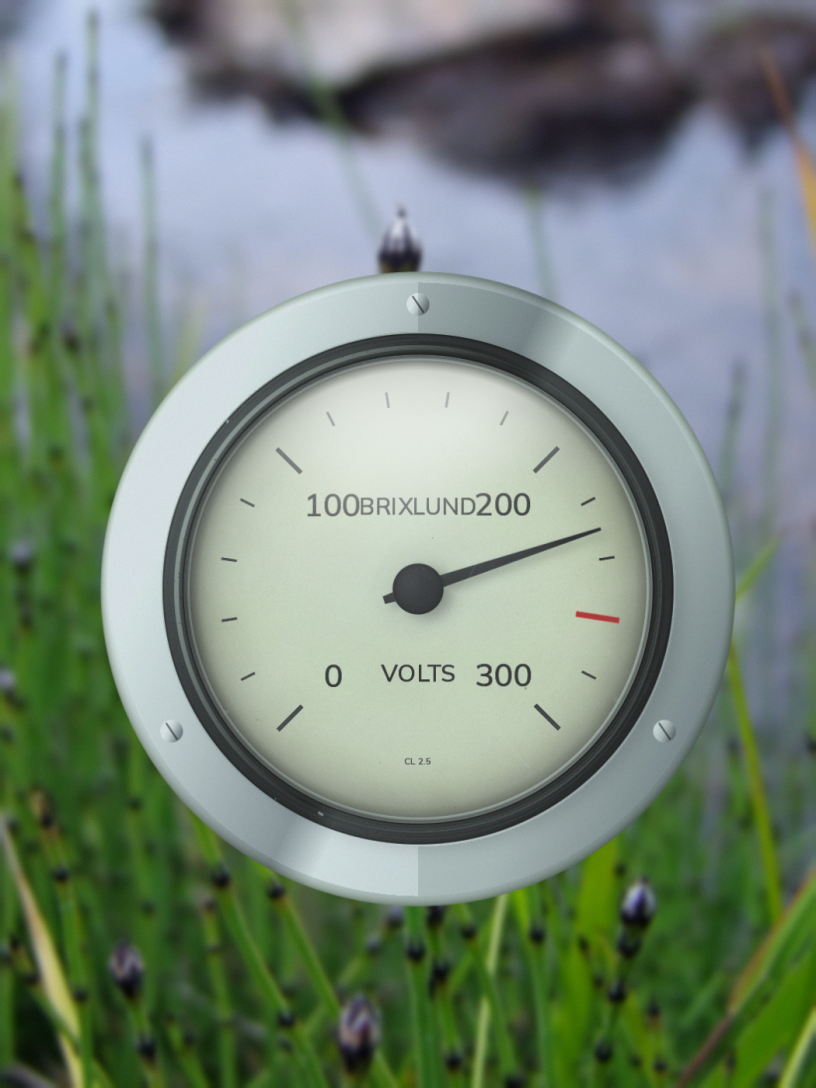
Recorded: value=230 unit=V
